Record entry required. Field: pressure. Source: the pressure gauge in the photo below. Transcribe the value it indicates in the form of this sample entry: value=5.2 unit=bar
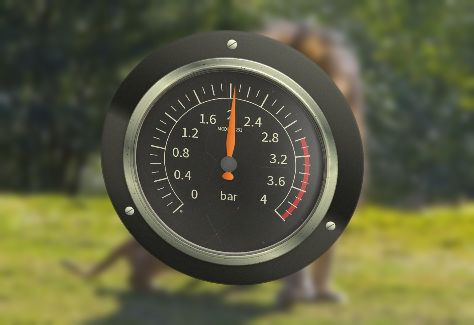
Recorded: value=2.05 unit=bar
